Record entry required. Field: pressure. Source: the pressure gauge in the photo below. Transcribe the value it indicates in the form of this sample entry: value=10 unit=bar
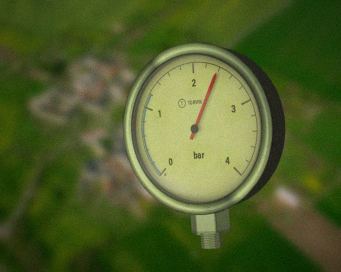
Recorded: value=2.4 unit=bar
